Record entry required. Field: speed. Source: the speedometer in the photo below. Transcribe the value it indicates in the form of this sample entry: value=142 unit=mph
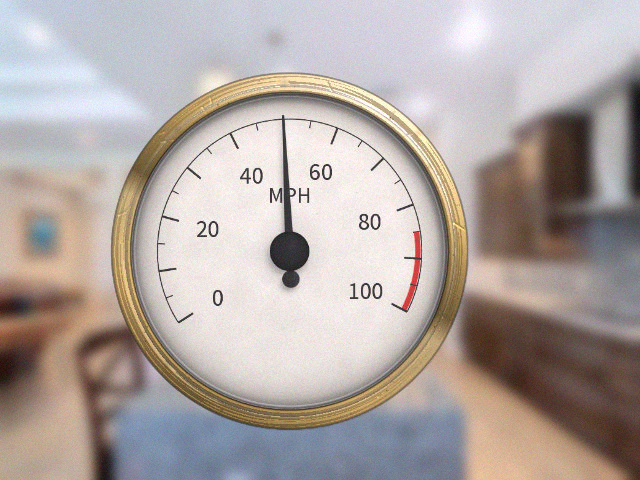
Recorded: value=50 unit=mph
